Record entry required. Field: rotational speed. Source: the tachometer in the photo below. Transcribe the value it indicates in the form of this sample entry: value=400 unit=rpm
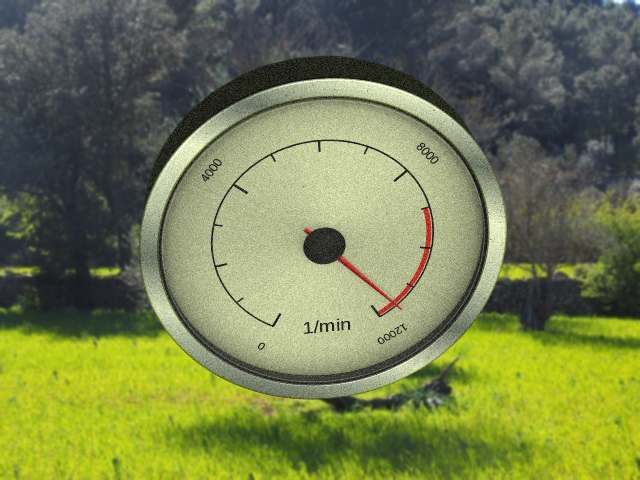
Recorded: value=11500 unit=rpm
